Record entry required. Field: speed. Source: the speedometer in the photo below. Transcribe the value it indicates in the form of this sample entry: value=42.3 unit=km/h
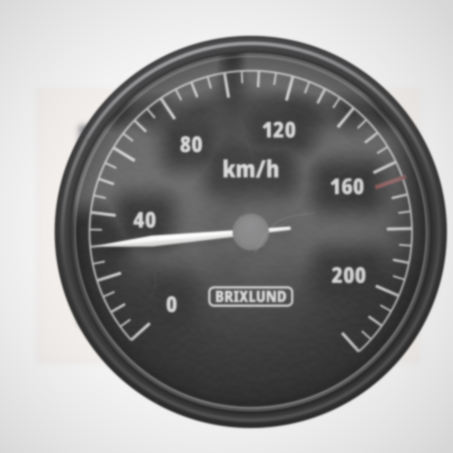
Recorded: value=30 unit=km/h
